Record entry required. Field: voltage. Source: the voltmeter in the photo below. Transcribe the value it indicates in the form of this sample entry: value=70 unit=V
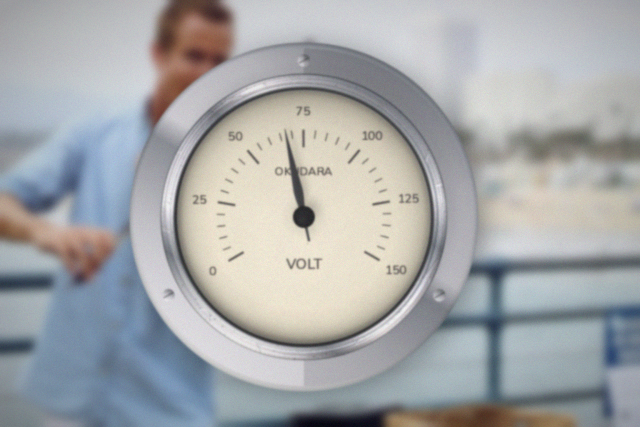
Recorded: value=67.5 unit=V
